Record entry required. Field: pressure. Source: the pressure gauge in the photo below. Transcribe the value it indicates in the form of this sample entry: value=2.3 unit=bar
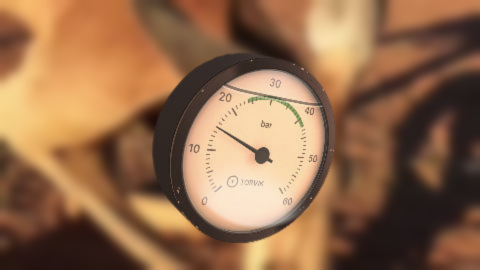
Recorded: value=15 unit=bar
